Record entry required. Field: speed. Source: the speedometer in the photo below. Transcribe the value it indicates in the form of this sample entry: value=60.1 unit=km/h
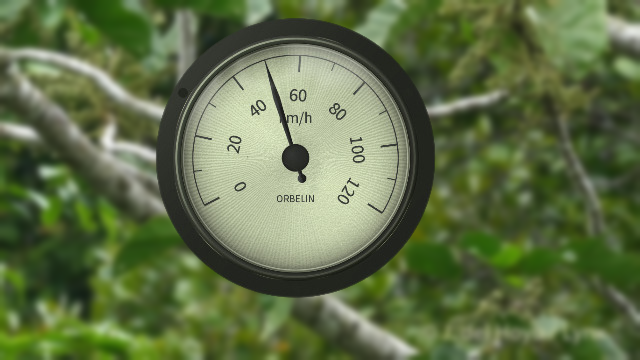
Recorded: value=50 unit=km/h
